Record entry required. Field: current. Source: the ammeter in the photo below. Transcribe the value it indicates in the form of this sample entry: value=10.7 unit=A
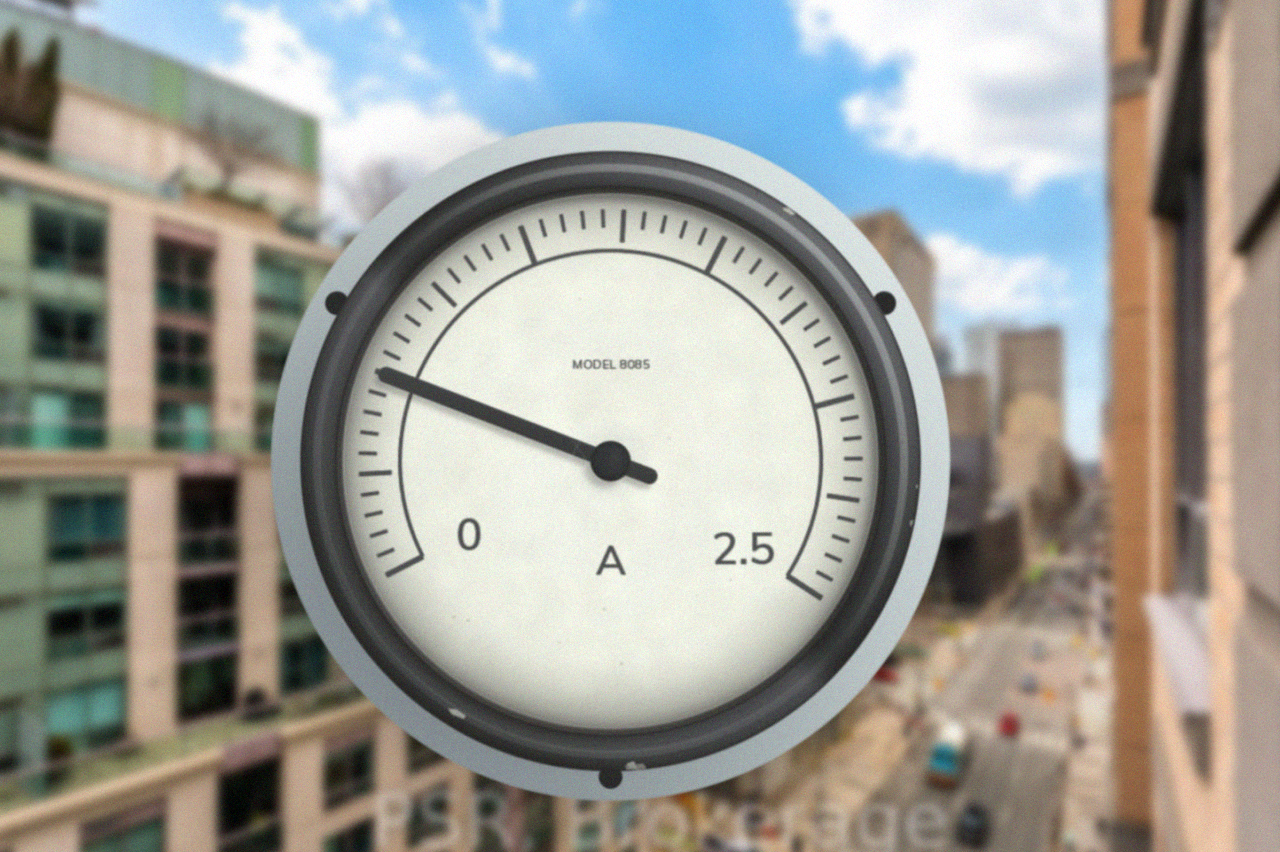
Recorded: value=0.5 unit=A
